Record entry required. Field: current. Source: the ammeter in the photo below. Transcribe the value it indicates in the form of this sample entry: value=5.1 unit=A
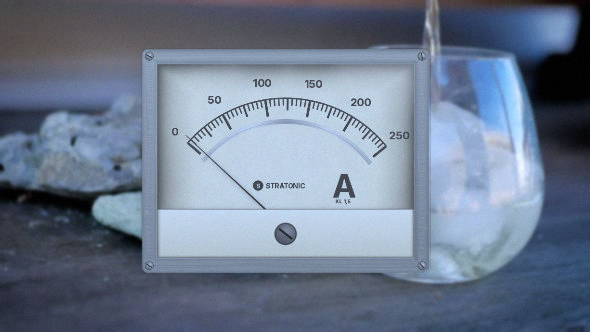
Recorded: value=5 unit=A
